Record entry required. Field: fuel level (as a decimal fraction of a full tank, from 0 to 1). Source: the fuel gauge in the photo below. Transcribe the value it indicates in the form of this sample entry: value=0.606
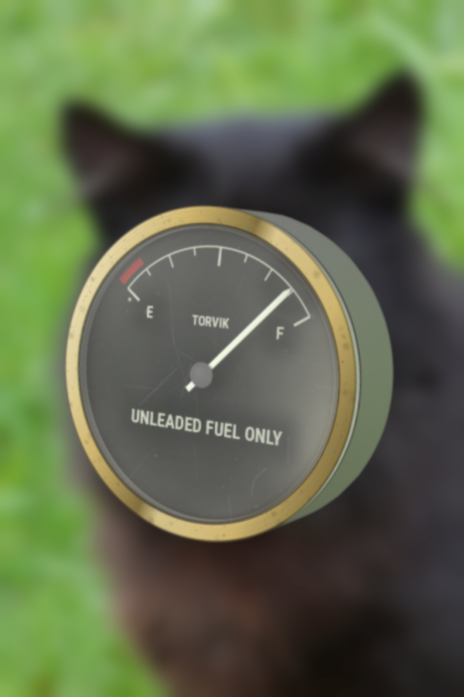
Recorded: value=0.875
